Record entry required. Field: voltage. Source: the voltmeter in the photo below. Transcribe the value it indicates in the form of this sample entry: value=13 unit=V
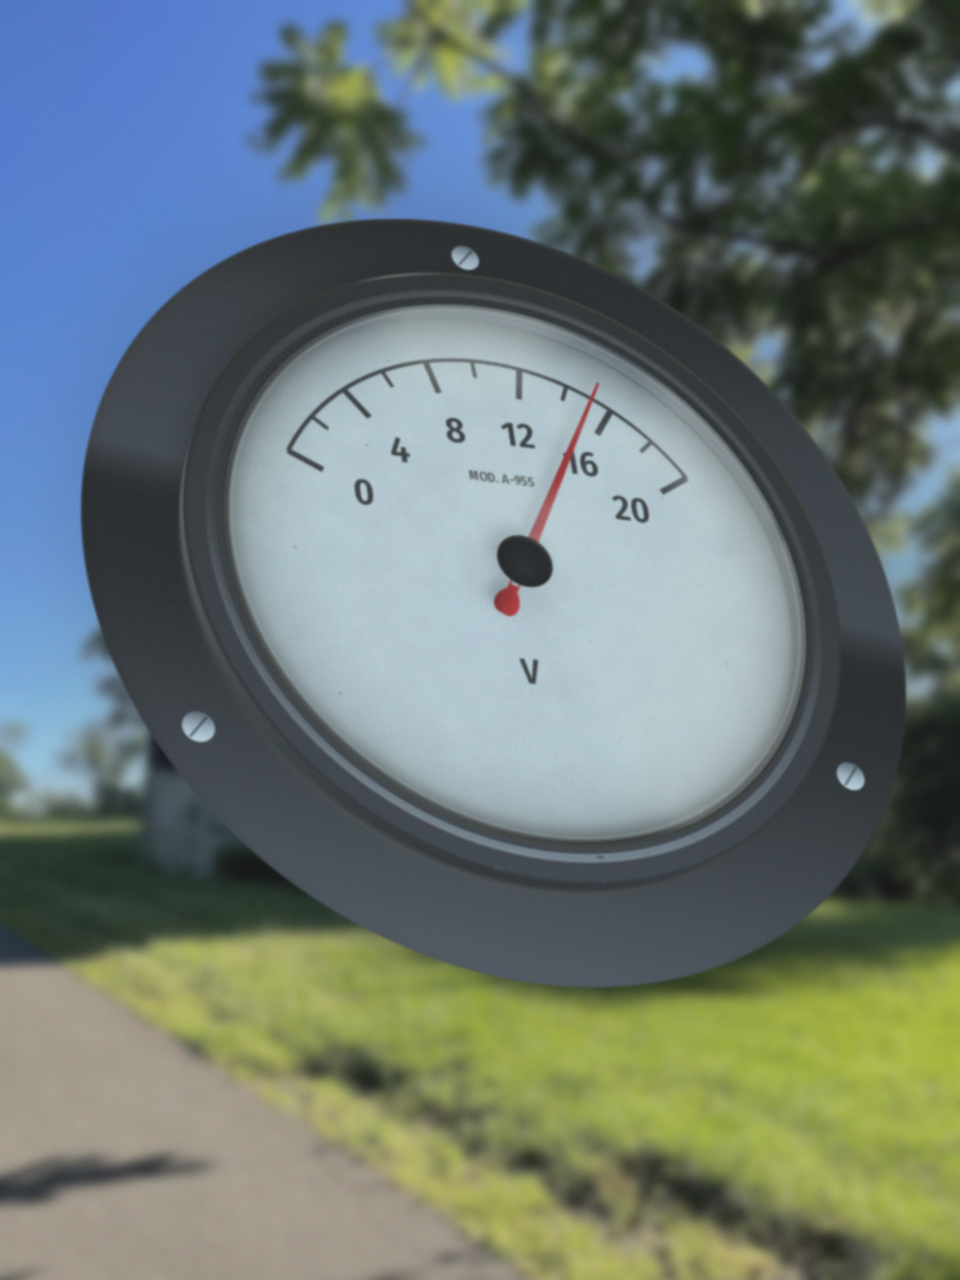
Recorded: value=15 unit=V
